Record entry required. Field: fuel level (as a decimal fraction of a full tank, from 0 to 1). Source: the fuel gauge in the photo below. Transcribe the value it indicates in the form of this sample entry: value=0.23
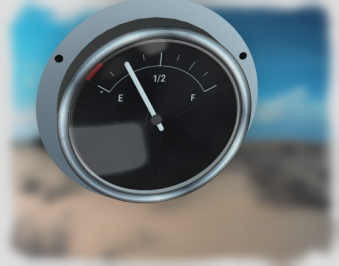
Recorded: value=0.25
